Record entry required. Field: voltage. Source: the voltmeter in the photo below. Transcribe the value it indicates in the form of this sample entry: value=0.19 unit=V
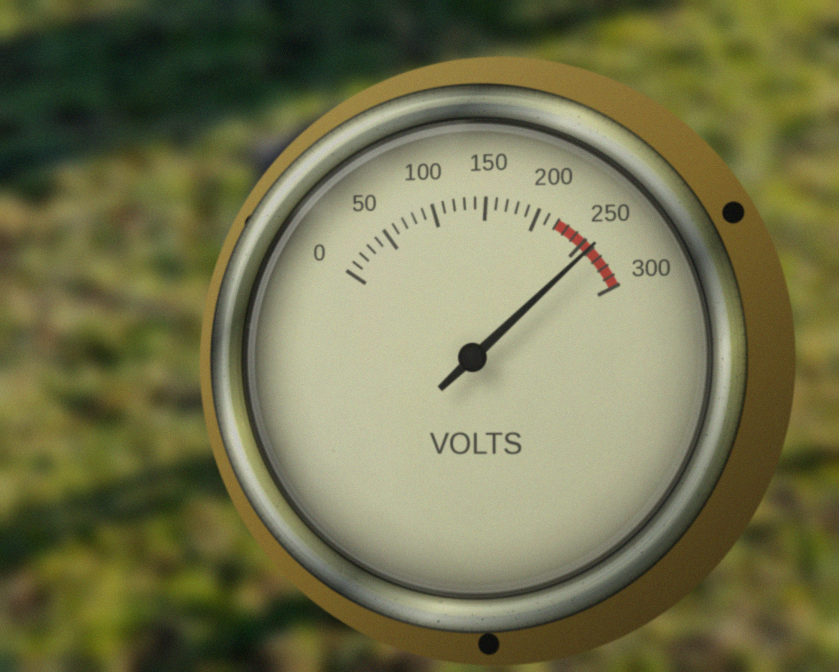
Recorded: value=260 unit=V
